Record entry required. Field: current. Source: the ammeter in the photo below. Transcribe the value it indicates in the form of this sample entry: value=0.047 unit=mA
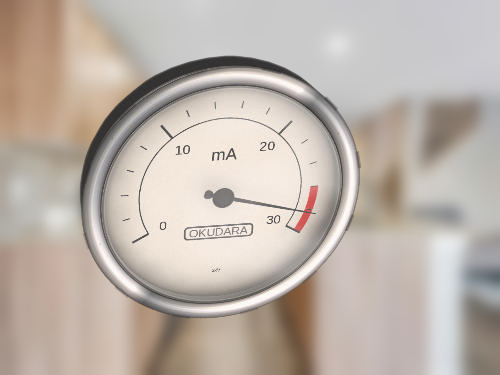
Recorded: value=28 unit=mA
